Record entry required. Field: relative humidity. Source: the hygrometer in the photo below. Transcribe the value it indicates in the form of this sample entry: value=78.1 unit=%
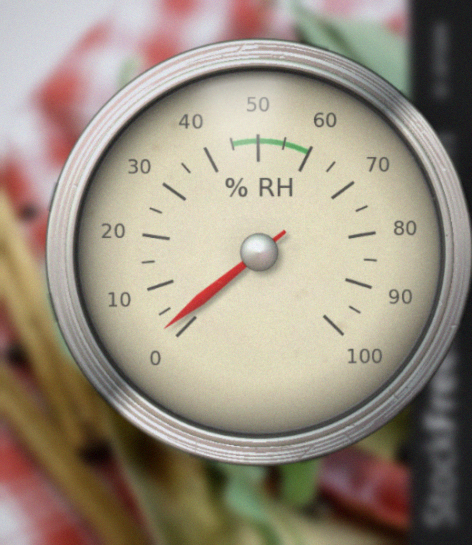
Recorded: value=2.5 unit=%
